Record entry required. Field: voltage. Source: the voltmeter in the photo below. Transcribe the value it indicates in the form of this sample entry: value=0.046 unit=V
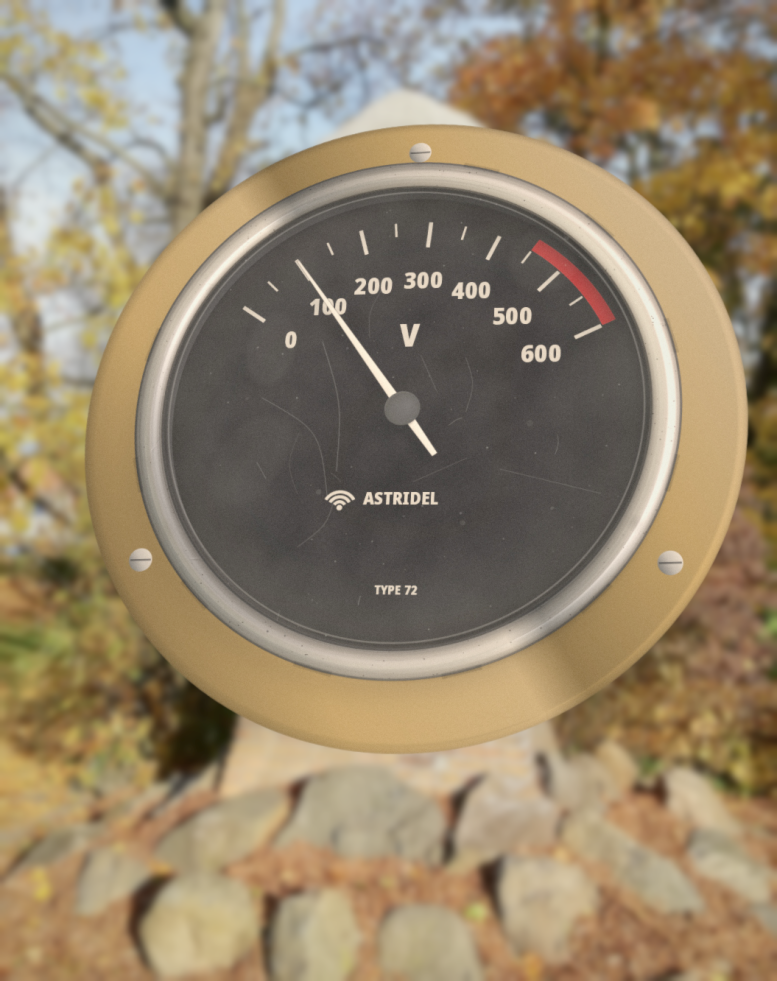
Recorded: value=100 unit=V
